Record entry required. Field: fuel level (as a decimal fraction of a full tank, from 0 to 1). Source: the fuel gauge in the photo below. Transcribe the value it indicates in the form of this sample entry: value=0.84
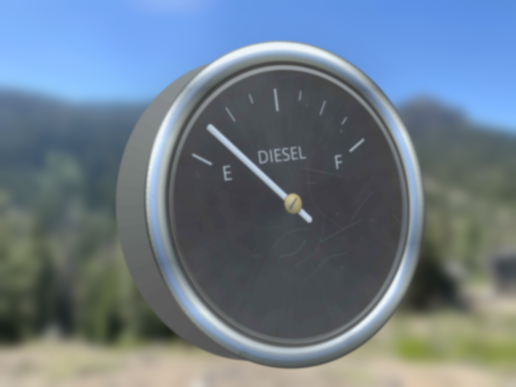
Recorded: value=0.125
